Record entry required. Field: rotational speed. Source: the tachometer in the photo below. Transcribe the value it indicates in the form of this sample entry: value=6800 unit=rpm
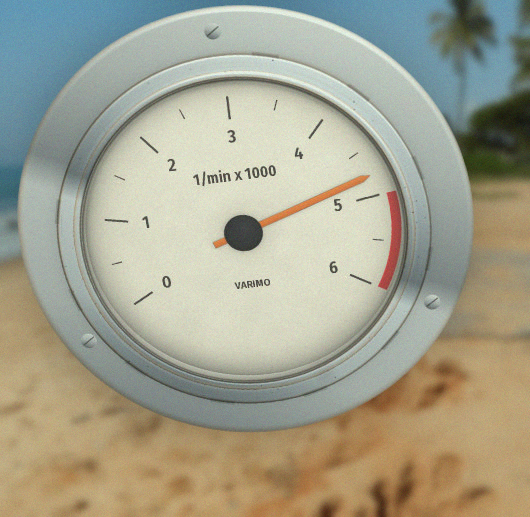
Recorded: value=4750 unit=rpm
